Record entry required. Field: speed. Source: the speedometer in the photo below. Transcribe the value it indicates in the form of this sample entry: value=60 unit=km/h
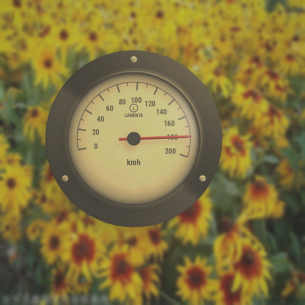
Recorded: value=180 unit=km/h
